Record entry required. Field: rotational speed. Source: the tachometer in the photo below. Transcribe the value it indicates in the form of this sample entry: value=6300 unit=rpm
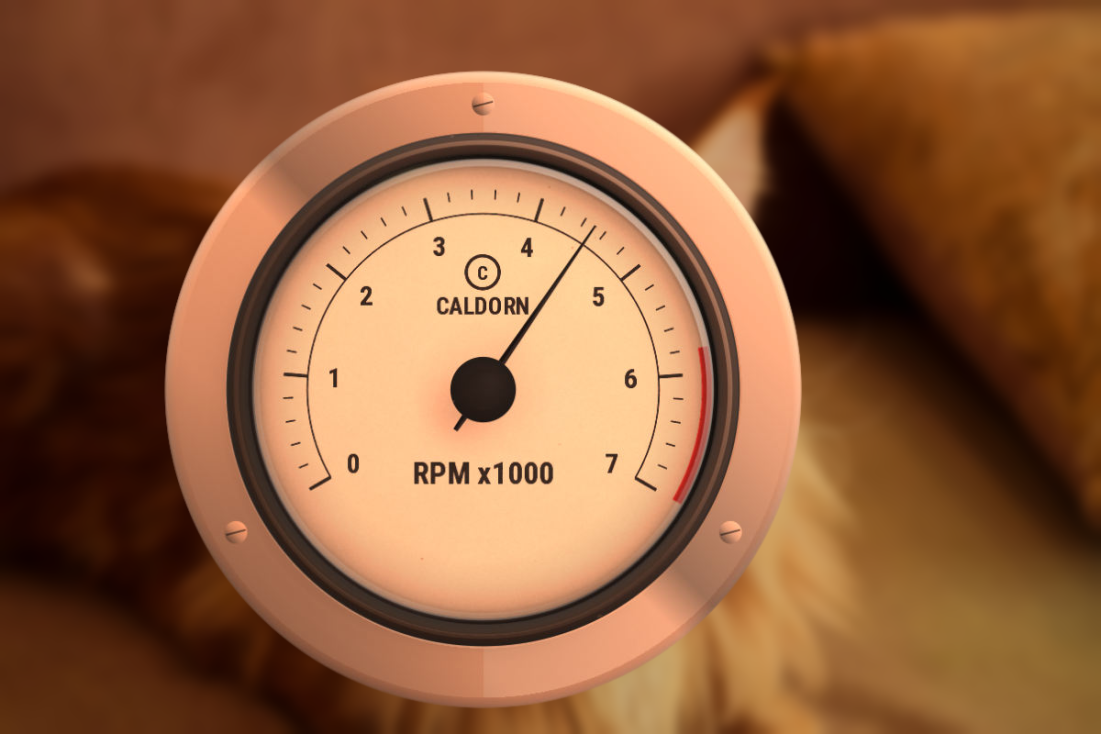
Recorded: value=4500 unit=rpm
